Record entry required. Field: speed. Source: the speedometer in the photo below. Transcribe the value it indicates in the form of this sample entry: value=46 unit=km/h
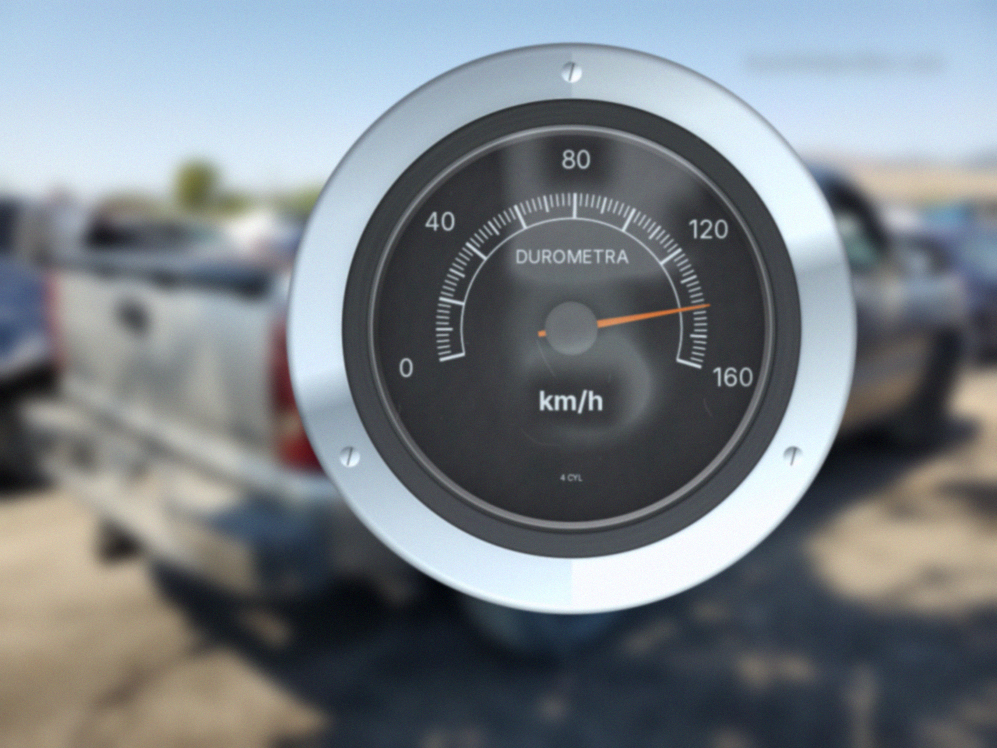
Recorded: value=140 unit=km/h
